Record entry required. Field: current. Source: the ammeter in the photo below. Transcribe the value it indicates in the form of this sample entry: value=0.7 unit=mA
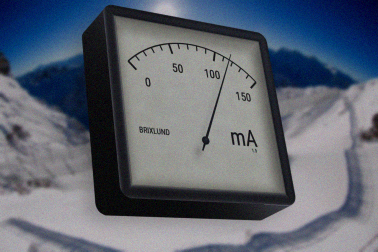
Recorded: value=115 unit=mA
